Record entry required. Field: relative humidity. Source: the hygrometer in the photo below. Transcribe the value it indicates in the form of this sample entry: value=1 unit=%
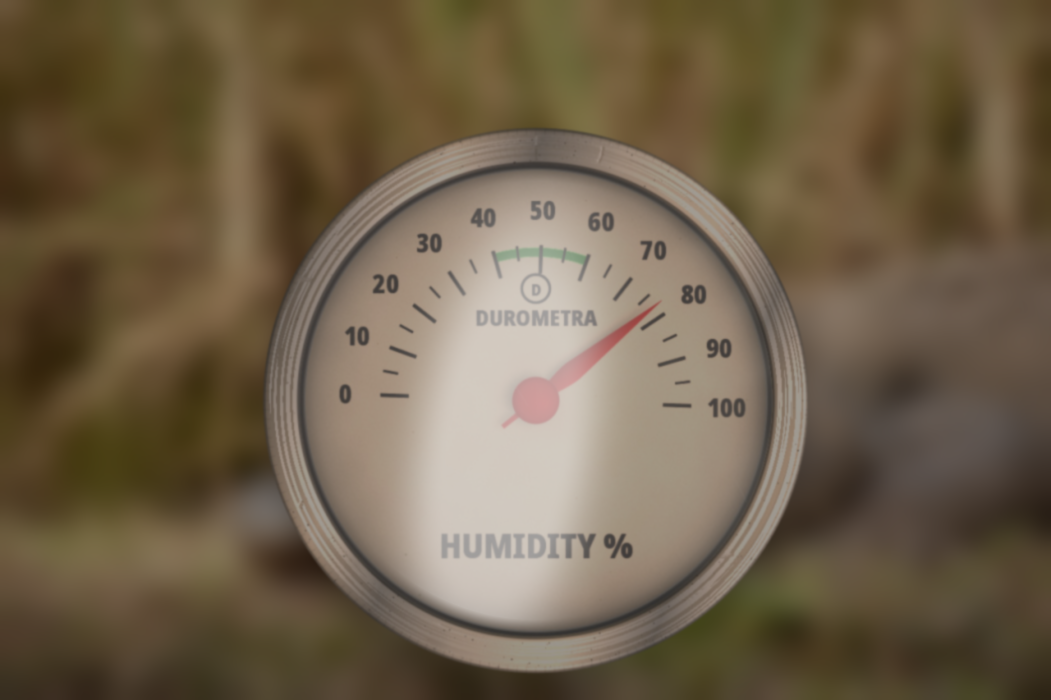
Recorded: value=77.5 unit=%
